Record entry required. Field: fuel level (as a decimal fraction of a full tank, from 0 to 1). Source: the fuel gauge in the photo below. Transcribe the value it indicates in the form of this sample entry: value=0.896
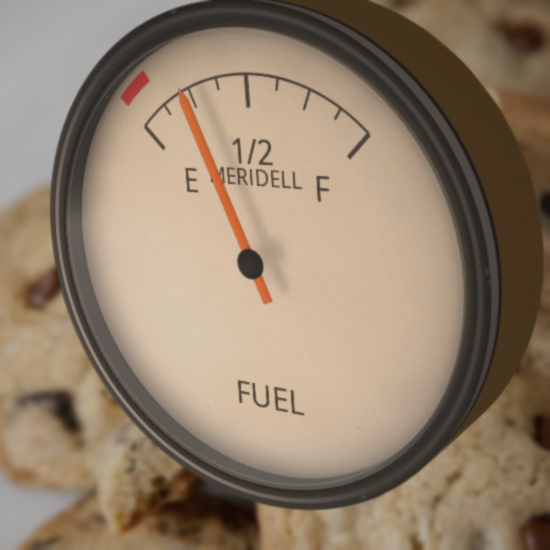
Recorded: value=0.25
